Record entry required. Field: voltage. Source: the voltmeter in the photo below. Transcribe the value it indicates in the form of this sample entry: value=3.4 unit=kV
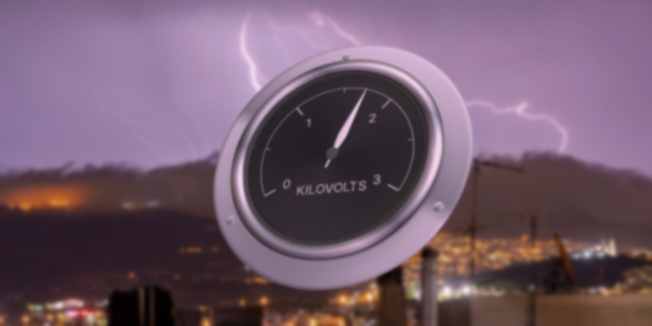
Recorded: value=1.75 unit=kV
